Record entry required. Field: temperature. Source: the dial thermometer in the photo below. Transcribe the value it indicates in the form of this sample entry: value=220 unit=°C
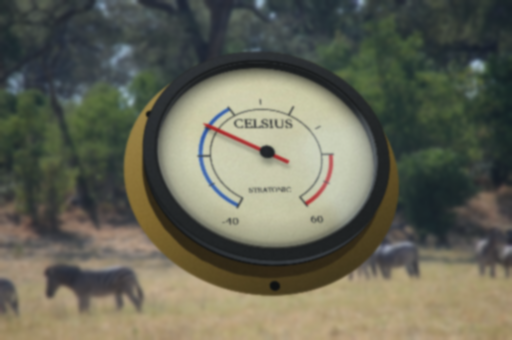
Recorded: value=-10 unit=°C
